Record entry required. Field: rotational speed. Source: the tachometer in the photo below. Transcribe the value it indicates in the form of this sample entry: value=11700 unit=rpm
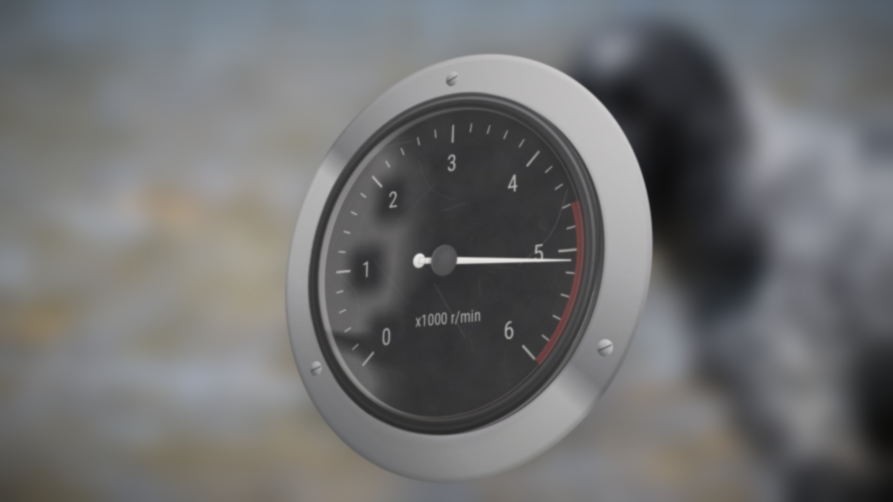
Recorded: value=5100 unit=rpm
